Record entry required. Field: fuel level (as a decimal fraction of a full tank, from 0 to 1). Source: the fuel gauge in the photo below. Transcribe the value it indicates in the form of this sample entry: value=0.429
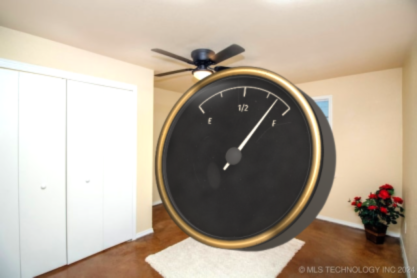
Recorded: value=0.875
